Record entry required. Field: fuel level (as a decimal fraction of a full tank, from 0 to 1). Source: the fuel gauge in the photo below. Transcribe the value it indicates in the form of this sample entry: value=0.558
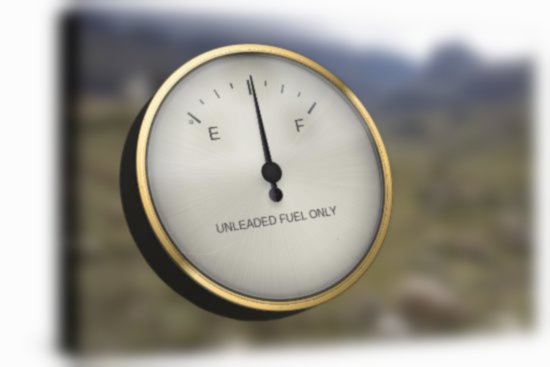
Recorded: value=0.5
